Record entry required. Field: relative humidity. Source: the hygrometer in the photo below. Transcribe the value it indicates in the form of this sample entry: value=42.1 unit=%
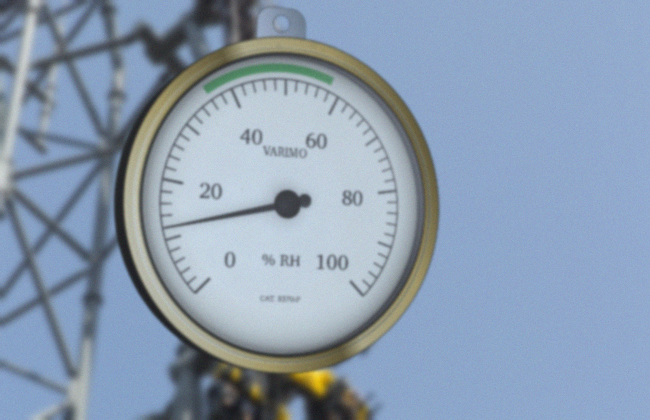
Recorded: value=12 unit=%
